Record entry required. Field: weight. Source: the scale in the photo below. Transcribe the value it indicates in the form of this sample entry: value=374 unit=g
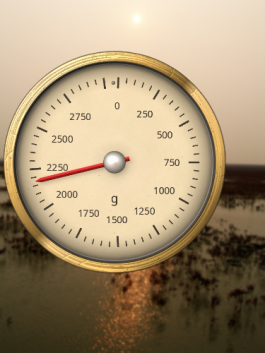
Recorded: value=2175 unit=g
